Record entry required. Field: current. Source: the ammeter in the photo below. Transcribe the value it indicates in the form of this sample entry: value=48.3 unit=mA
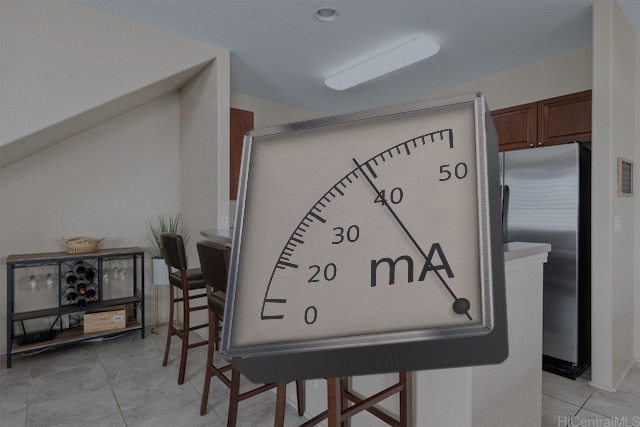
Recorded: value=39 unit=mA
